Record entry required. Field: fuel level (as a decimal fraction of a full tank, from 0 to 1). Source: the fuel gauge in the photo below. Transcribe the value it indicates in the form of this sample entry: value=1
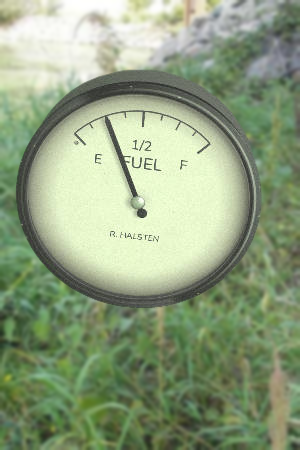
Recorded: value=0.25
